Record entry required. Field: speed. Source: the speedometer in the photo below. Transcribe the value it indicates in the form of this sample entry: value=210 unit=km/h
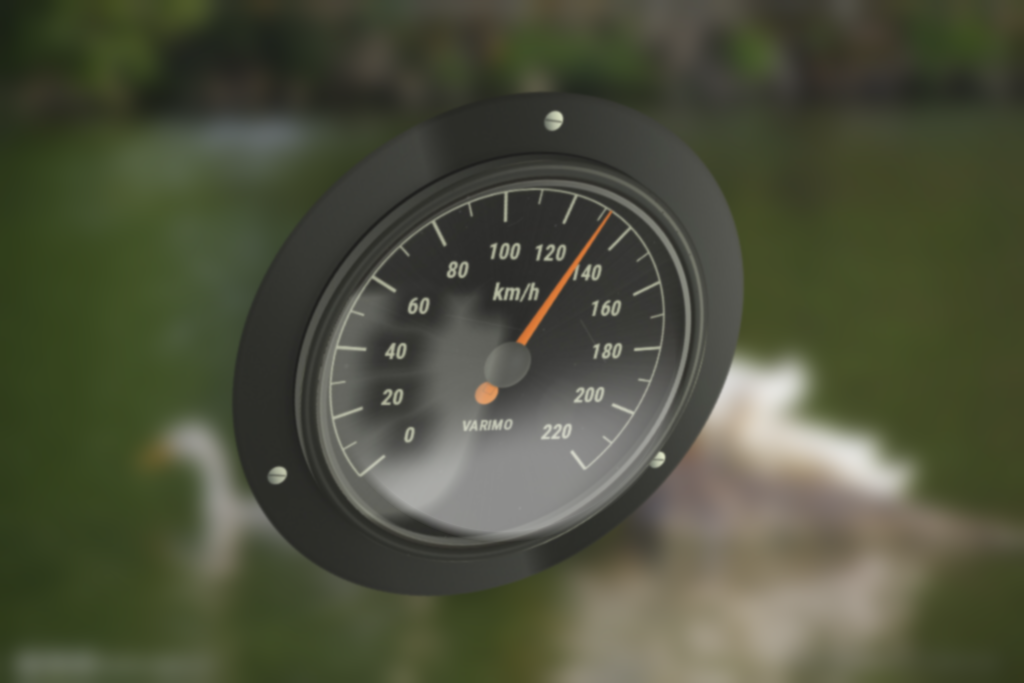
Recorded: value=130 unit=km/h
